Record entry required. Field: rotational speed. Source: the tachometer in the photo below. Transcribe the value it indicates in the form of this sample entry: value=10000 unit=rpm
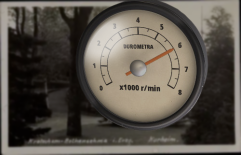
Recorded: value=6000 unit=rpm
